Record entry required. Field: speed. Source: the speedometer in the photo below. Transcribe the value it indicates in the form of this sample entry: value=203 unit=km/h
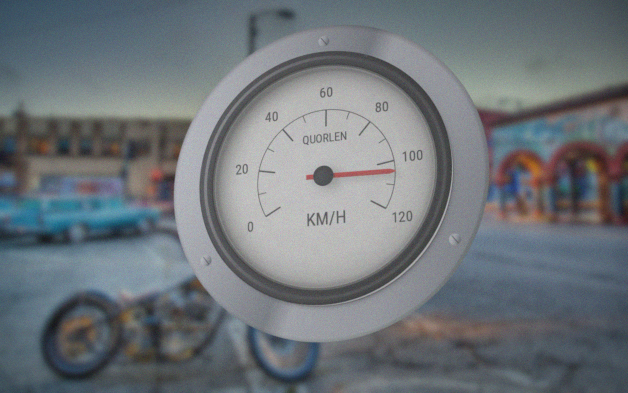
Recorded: value=105 unit=km/h
